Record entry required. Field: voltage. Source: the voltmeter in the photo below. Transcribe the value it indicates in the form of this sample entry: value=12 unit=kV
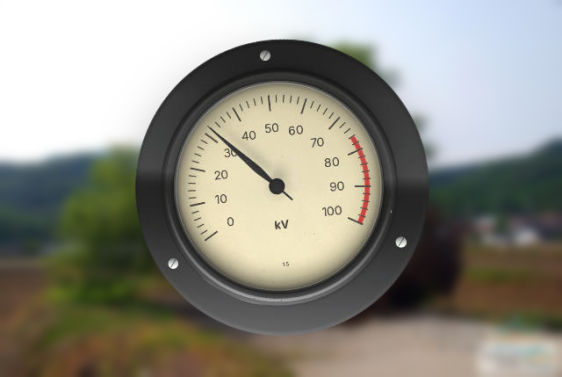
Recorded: value=32 unit=kV
